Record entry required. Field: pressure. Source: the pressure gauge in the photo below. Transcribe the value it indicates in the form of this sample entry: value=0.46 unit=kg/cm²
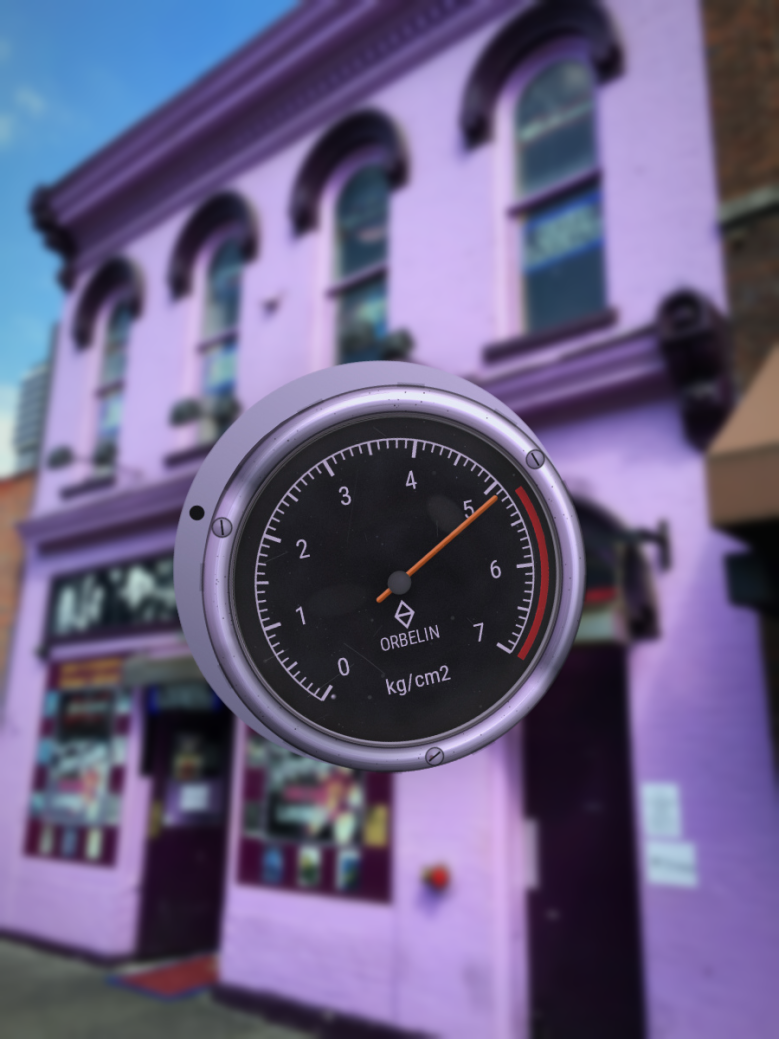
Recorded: value=5.1 unit=kg/cm²
